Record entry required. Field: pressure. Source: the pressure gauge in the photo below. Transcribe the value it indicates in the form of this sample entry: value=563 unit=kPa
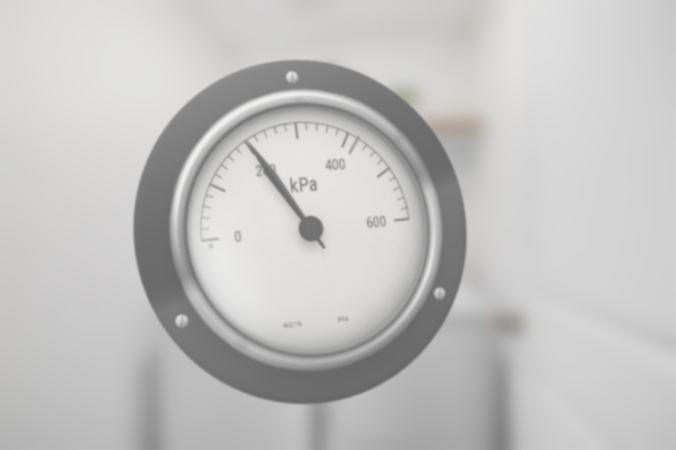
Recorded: value=200 unit=kPa
